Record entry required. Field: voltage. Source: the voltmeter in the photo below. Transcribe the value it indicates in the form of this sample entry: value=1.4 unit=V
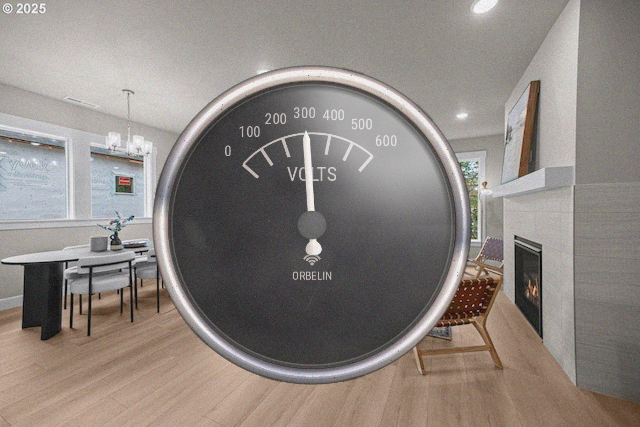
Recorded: value=300 unit=V
